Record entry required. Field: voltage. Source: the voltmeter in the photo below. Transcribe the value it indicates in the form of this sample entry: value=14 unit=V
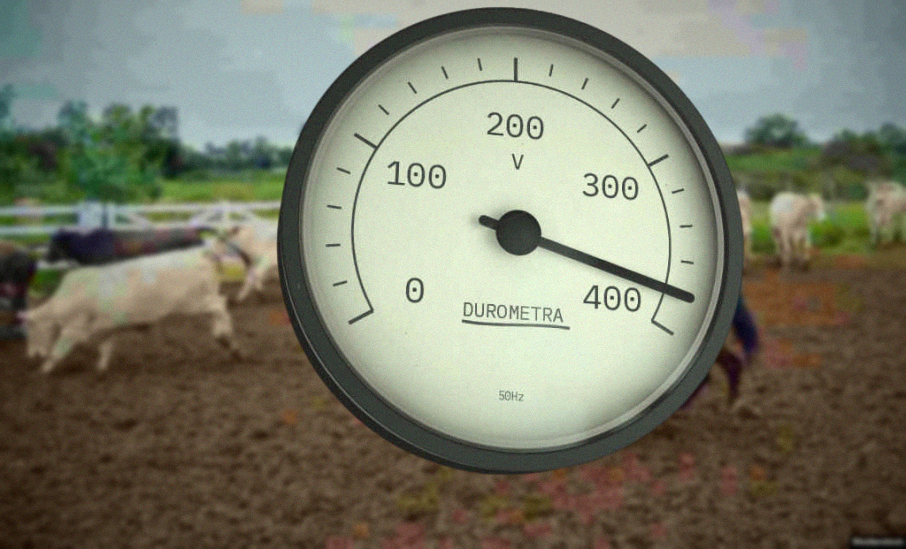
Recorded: value=380 unit=V
